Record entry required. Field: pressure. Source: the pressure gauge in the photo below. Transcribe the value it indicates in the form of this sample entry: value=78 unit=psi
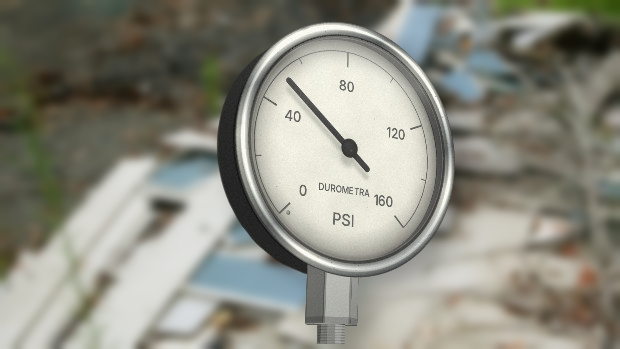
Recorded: value=50 unit=psi
